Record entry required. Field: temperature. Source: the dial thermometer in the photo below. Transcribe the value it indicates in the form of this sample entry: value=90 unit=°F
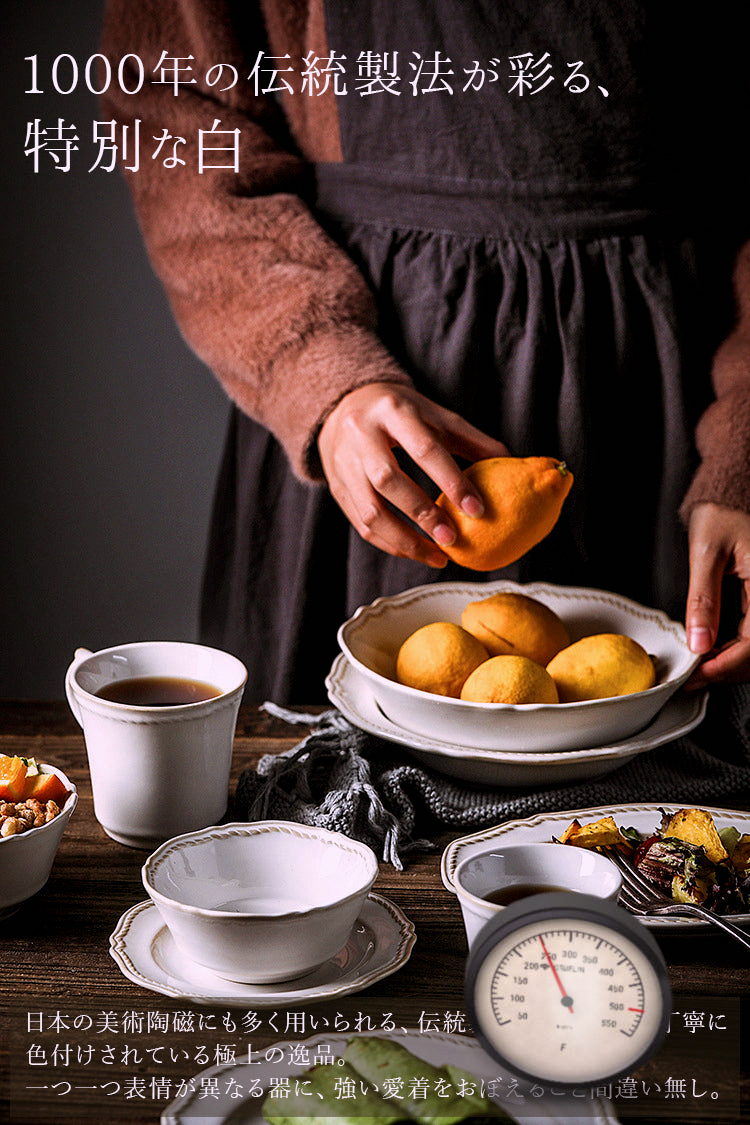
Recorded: value=250 unit=°F
